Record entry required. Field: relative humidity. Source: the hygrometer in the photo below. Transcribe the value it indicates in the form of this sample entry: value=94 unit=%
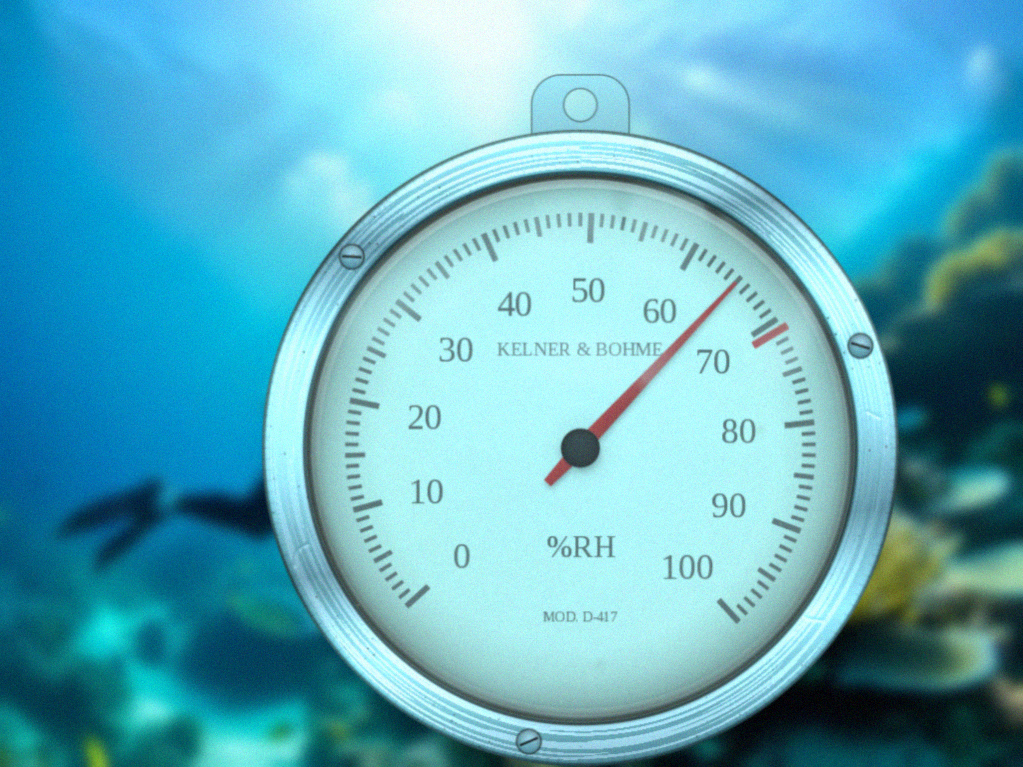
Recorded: value=65 unit=%
